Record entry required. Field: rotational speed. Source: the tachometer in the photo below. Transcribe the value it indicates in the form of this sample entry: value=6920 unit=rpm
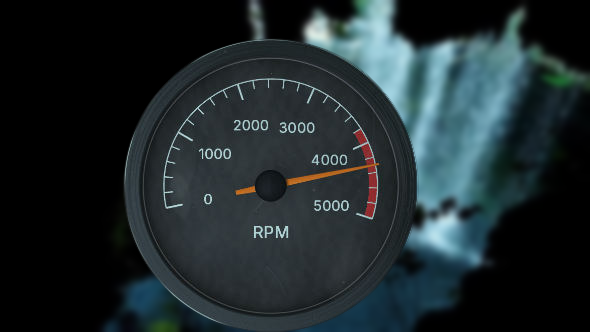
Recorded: value=4300 unit=rpm
